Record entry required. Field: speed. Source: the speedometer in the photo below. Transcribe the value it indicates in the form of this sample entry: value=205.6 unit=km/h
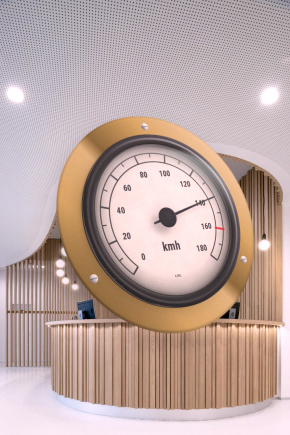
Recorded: value=140 unit=km/h
